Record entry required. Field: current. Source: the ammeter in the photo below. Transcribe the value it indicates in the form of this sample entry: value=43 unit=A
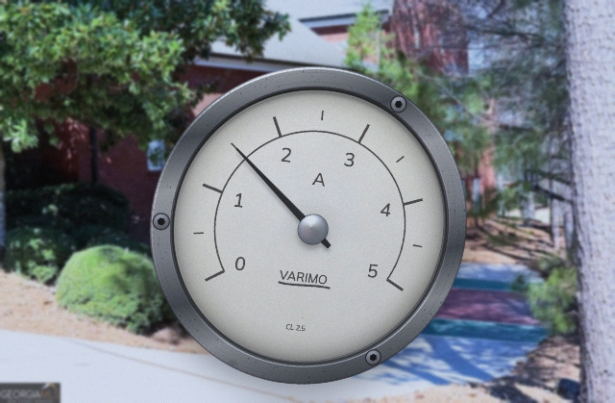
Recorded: value=1.5 unit=A
